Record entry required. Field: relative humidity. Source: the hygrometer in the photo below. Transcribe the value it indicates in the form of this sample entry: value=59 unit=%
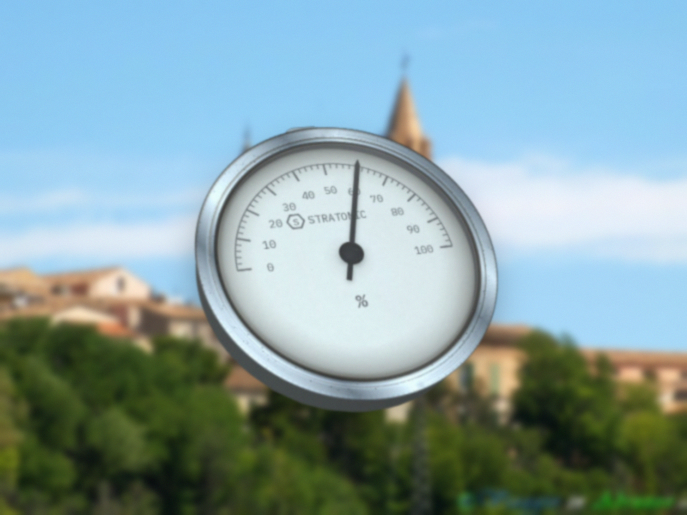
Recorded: value=60 unit=%
